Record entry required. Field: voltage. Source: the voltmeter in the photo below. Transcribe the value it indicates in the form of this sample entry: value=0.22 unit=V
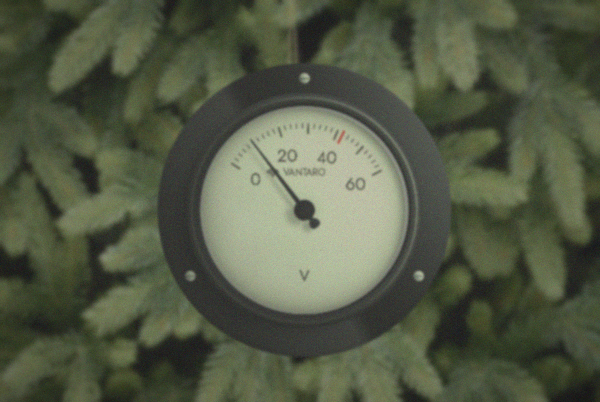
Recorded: value=10 unit=V
